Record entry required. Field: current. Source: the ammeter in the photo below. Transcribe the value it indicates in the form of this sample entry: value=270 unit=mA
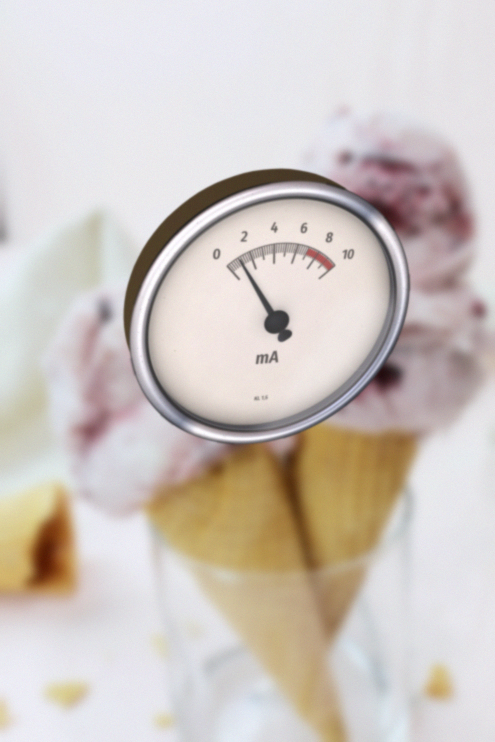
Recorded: value=1 unit=mA
